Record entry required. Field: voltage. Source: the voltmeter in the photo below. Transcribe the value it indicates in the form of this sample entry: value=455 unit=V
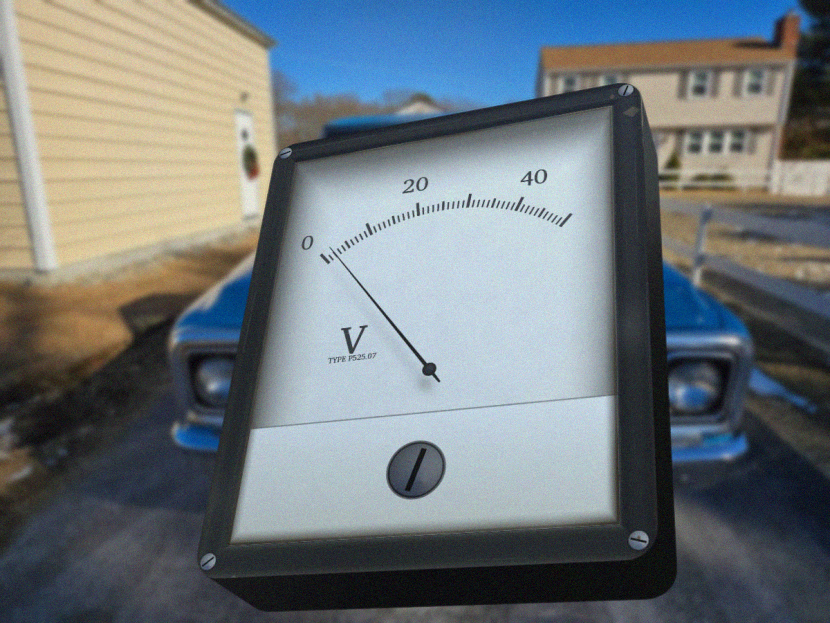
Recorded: value=2 unit=V
